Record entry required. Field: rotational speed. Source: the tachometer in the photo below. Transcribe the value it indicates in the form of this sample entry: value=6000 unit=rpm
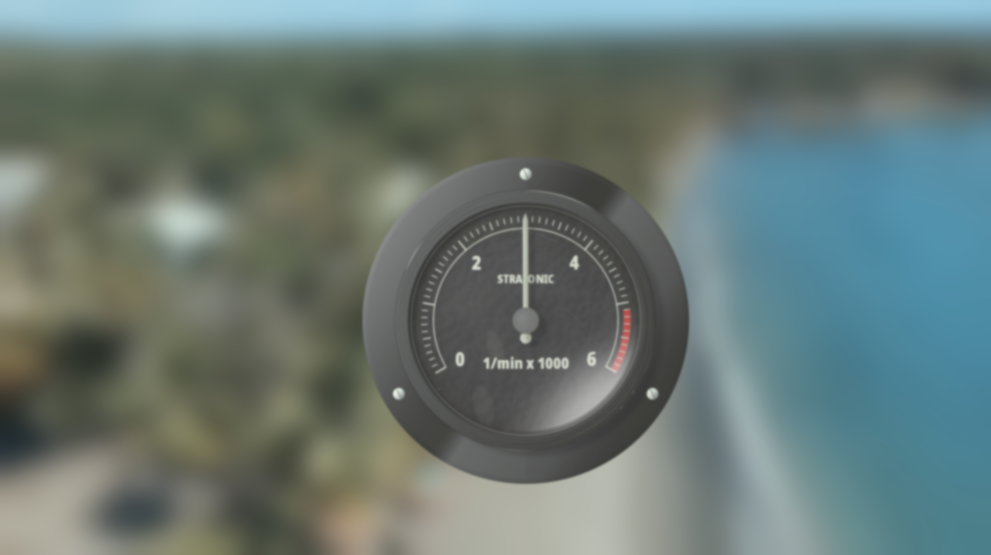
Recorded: value=3000 unit=rpm
